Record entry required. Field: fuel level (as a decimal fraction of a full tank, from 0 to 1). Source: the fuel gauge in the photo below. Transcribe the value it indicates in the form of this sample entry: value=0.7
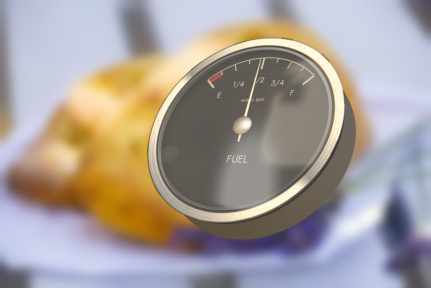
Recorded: value=0.5
